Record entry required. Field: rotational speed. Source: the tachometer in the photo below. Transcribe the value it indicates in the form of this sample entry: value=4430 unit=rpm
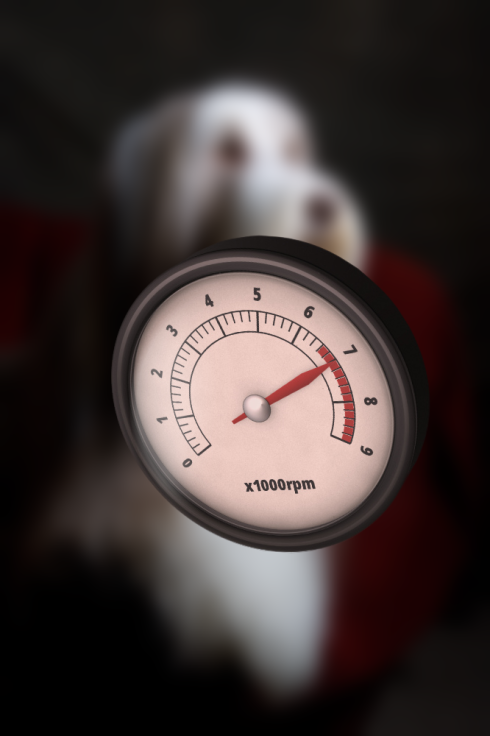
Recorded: value=7000 unit=rpm
